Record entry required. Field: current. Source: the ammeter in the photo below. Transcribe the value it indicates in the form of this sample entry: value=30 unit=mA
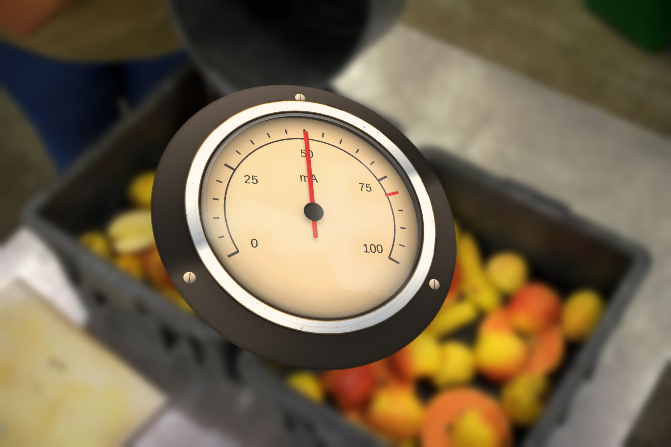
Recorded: value=50 unit=mA
